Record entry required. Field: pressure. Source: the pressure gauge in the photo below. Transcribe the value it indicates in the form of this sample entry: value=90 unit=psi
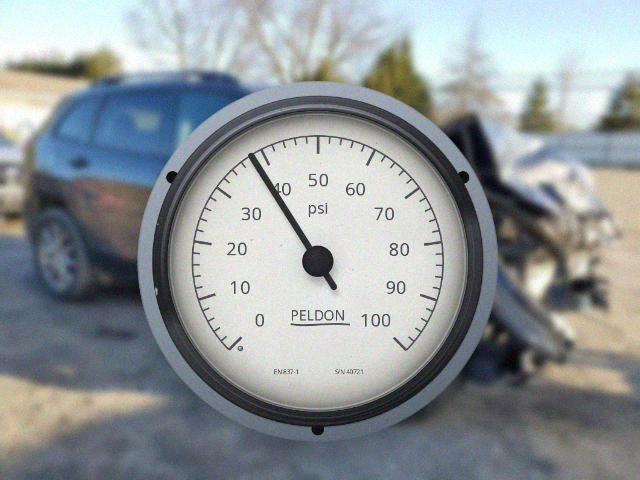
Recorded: value=38 unit=psi
